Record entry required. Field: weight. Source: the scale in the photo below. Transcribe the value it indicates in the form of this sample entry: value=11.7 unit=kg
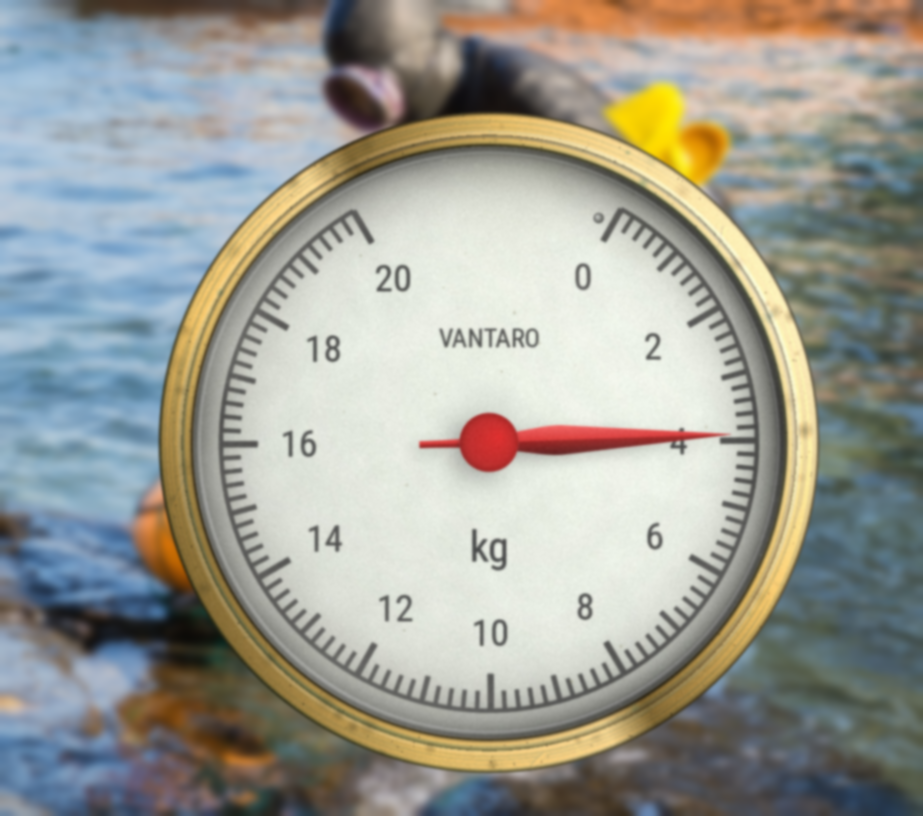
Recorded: value=3.9 unit=kg
